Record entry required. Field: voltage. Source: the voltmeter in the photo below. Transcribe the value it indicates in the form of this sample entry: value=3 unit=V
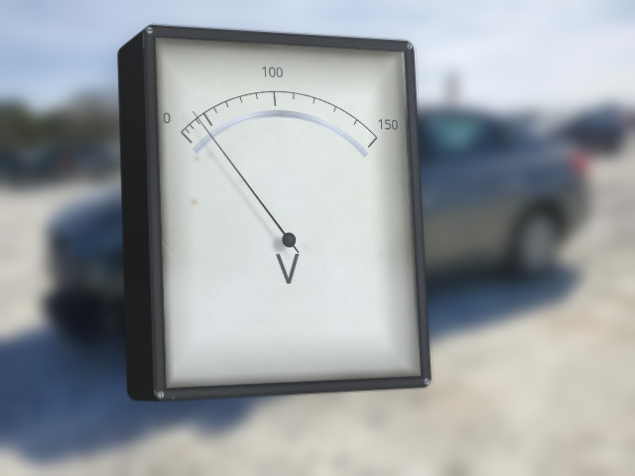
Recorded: value=40 unit=V
